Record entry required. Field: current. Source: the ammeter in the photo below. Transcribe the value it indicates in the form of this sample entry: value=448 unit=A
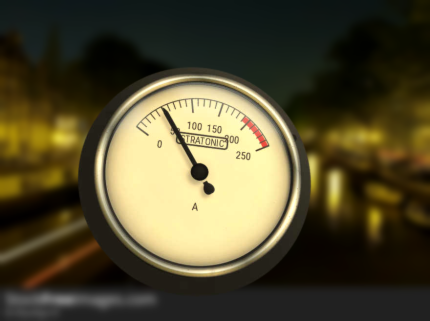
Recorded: value=50 unit=A
